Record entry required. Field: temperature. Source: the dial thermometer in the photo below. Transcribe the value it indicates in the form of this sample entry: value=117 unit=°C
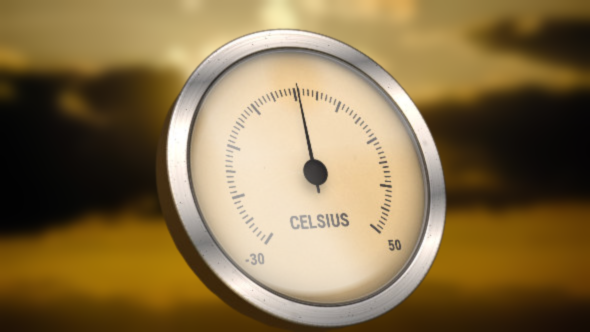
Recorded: value=10 unit=°C
